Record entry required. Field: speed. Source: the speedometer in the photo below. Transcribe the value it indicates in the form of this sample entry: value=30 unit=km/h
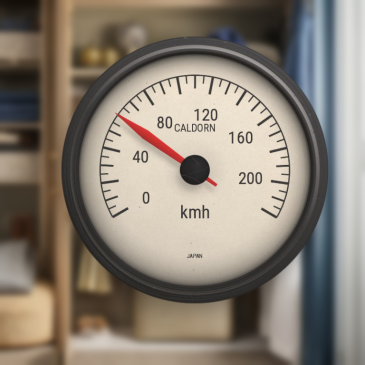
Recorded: value=60 unit=km/h
